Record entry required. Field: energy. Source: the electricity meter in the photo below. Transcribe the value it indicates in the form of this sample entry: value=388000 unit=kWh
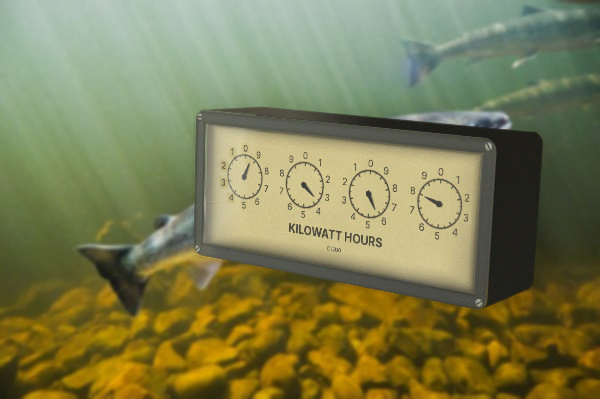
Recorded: value=9358 unit=kWh
